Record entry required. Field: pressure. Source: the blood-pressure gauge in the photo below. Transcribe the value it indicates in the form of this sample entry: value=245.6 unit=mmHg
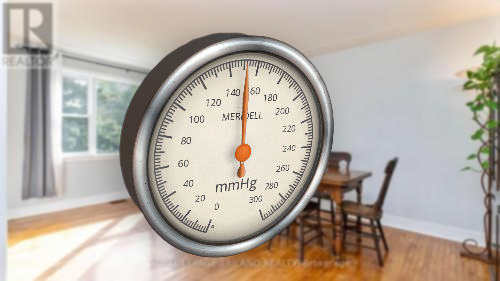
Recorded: value=150 unit=mmHg
